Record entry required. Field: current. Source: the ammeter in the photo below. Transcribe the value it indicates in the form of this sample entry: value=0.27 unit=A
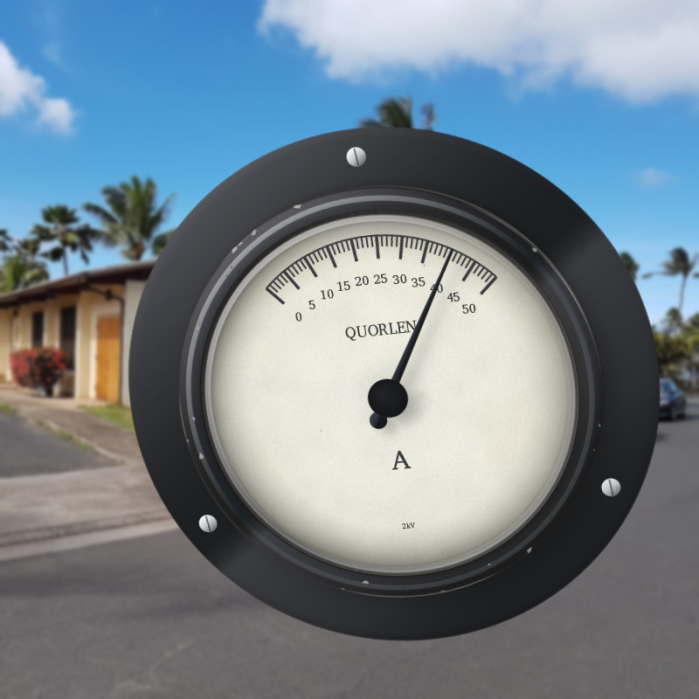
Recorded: value=40 unit=A
